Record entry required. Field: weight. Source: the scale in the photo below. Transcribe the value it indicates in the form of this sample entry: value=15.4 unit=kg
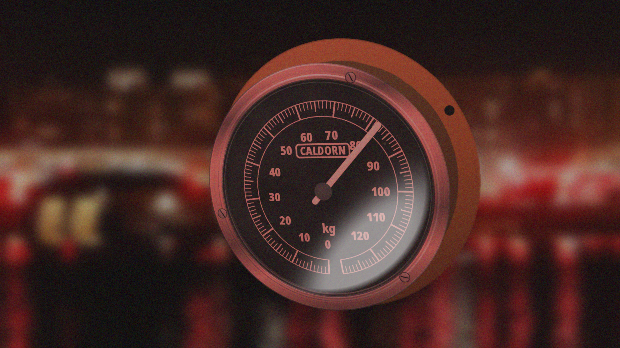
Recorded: value=82 unit=kg
